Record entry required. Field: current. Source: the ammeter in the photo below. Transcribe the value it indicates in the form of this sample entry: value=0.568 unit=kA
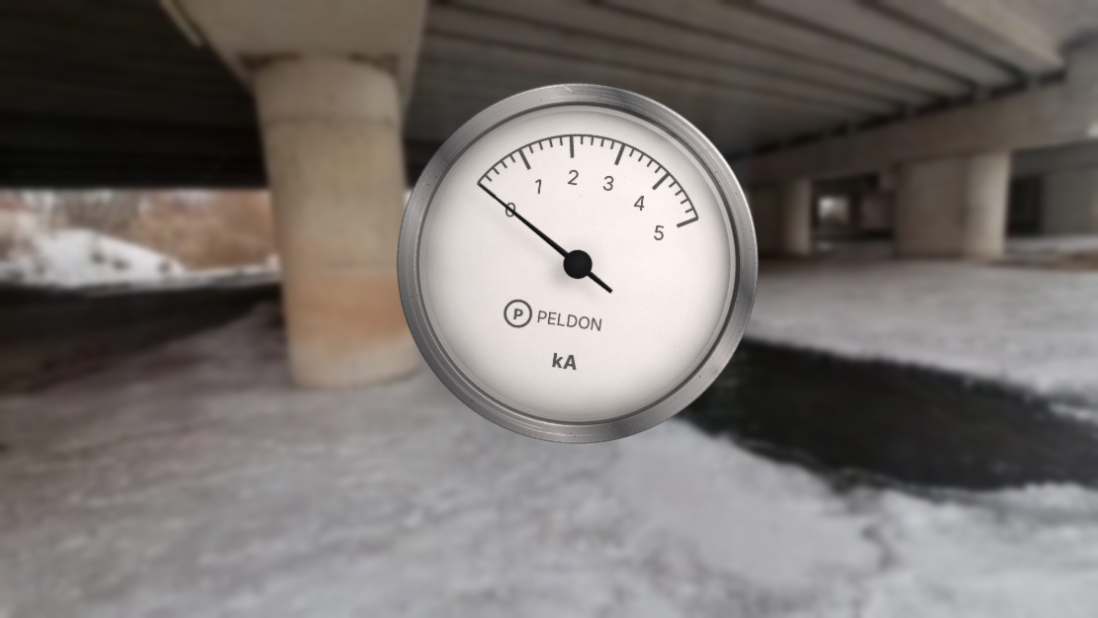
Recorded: value=0 unit=kA
